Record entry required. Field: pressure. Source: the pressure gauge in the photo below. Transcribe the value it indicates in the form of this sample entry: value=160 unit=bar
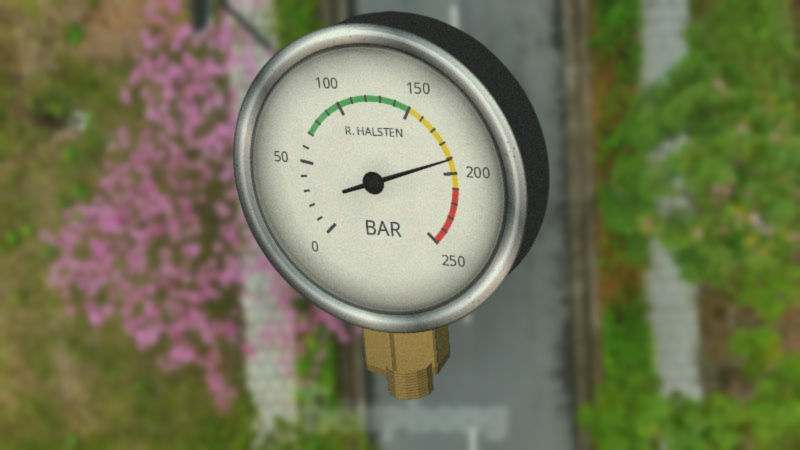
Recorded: value=190 unit=bar
